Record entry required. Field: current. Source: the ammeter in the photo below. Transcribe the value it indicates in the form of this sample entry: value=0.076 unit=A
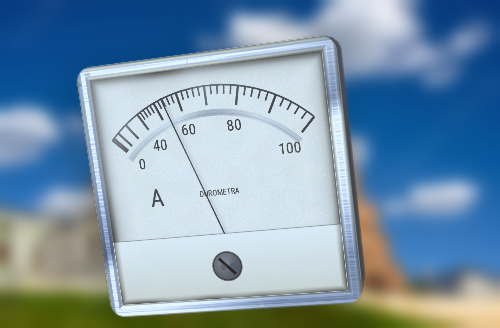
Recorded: value=54 unit=A
